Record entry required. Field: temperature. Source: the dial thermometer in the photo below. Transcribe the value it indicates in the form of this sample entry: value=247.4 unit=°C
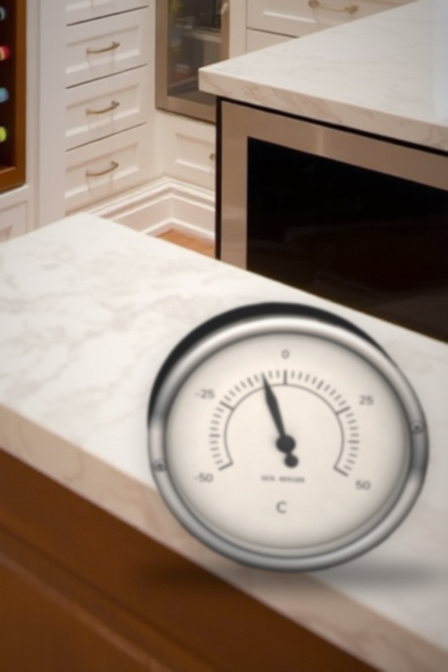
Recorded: value=-7.5 unit=°C
